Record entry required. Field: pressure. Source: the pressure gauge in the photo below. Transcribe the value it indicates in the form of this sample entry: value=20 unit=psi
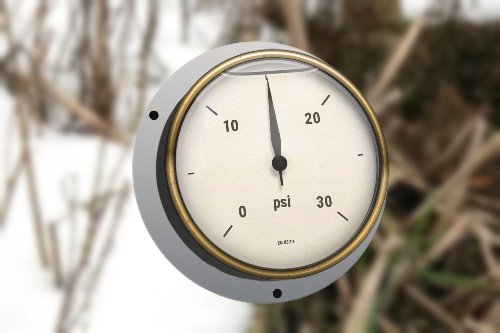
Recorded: value=15 unit=psi
